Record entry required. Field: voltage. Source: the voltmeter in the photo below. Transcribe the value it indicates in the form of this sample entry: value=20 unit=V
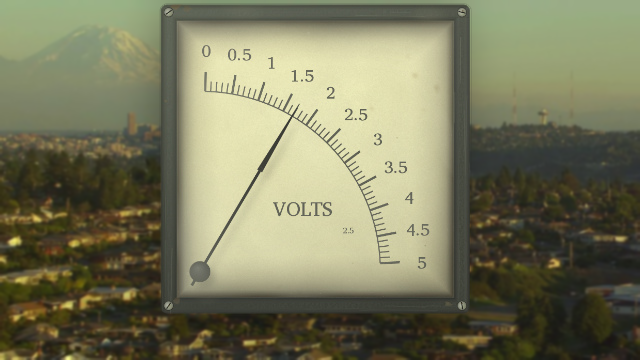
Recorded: value=1.7 unit=V
